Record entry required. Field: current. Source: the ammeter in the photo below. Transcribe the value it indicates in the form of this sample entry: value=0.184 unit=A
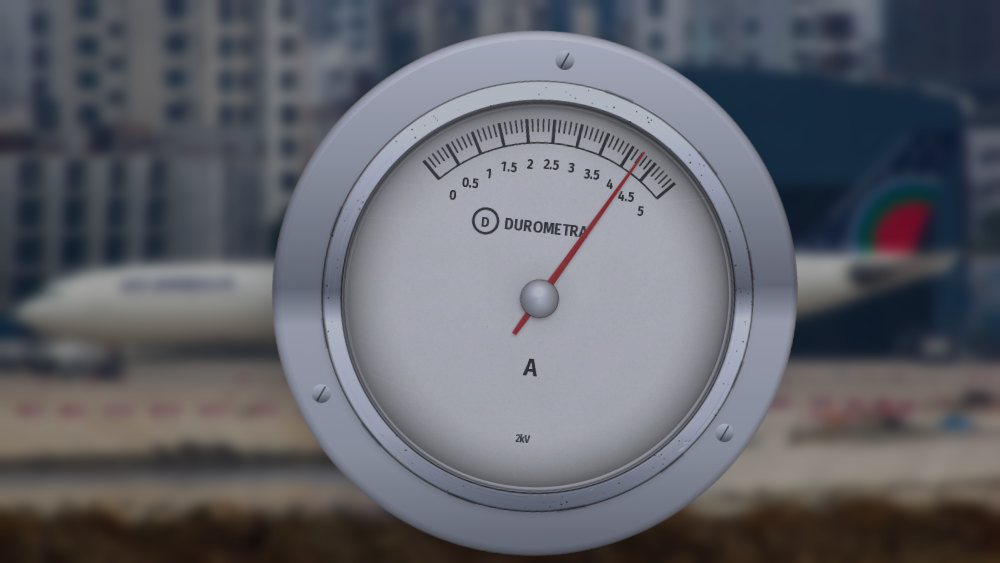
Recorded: value=4.2 unit=A
